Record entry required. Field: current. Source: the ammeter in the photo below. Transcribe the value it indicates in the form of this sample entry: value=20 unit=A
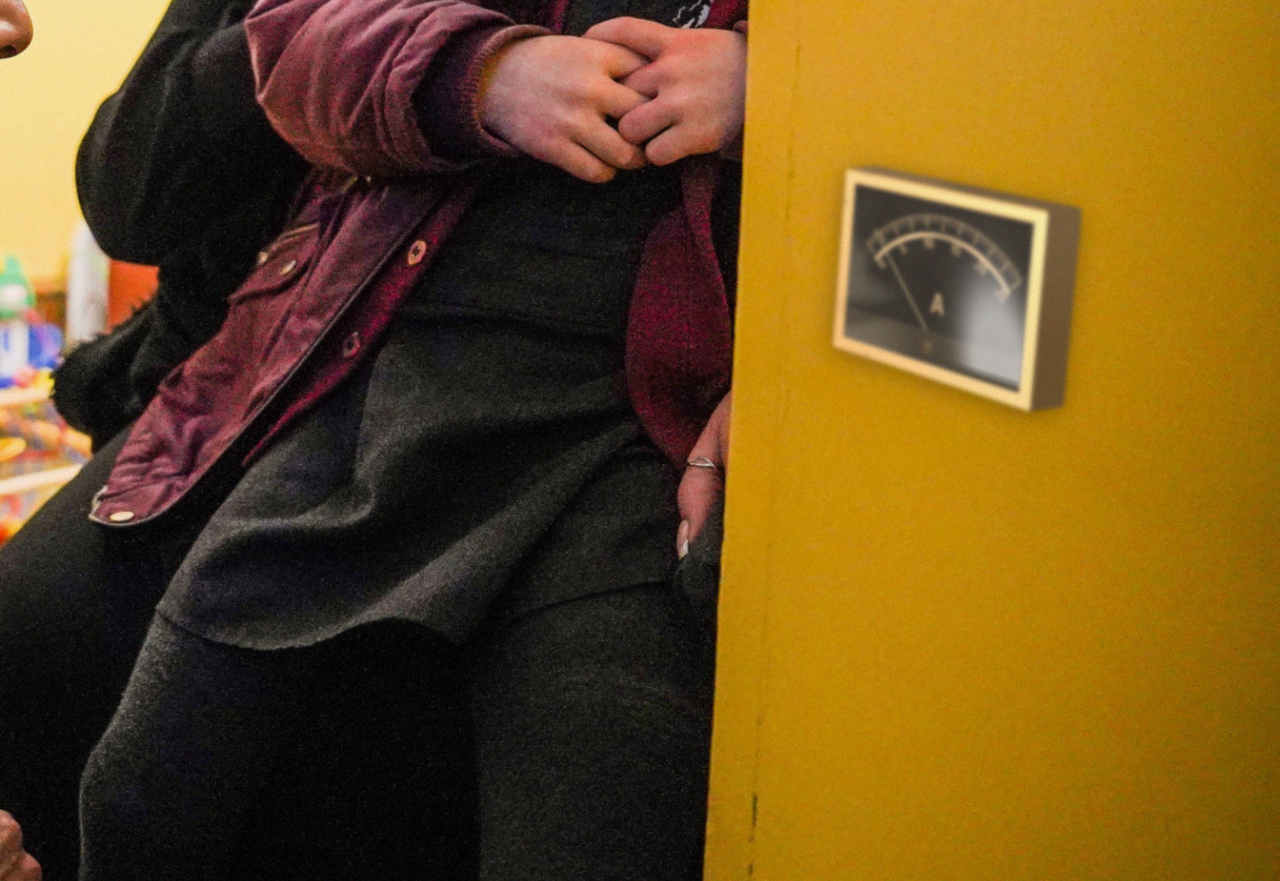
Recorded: value=2.5 unit=A
